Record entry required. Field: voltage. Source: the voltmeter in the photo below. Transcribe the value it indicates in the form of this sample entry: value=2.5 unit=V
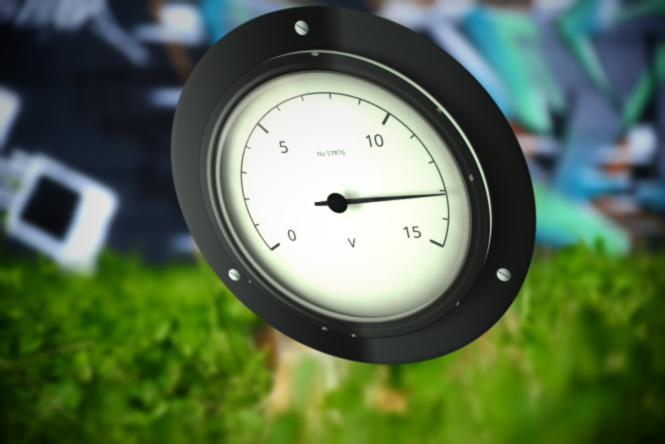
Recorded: value=13 unit=V
